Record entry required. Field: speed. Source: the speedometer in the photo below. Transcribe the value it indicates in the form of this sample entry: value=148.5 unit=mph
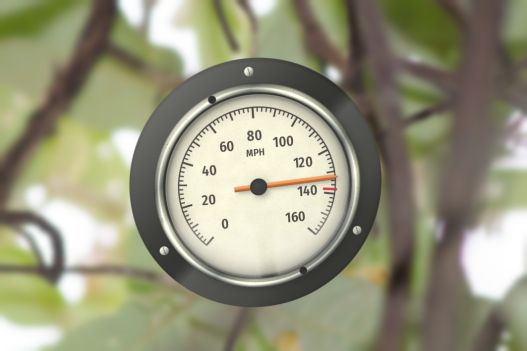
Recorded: value=132 unit=mph
